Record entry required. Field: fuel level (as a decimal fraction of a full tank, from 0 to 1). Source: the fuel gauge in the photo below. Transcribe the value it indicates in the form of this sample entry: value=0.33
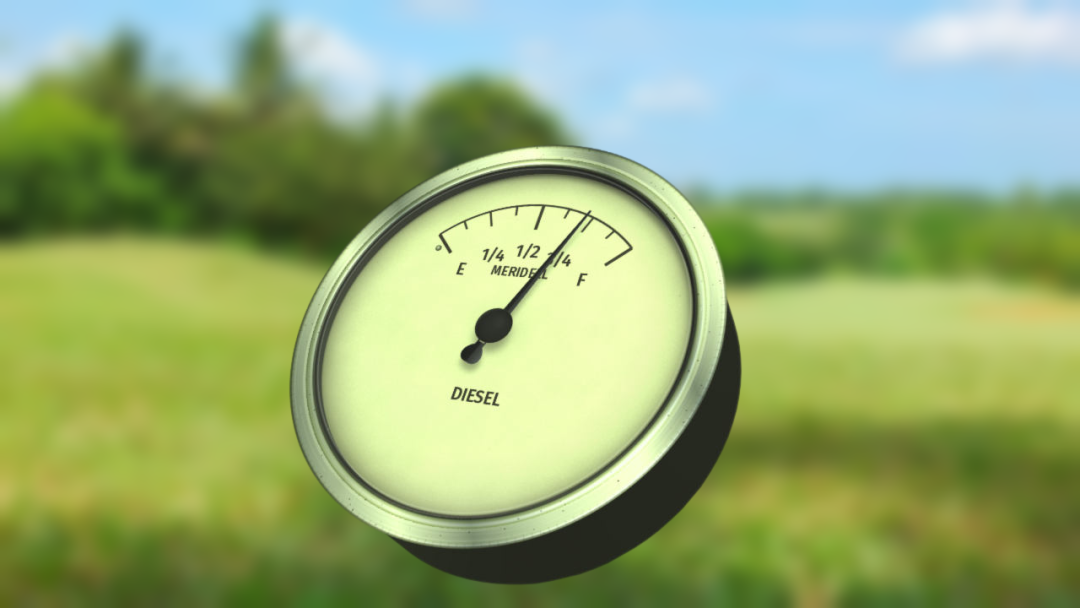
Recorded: value=0.75
